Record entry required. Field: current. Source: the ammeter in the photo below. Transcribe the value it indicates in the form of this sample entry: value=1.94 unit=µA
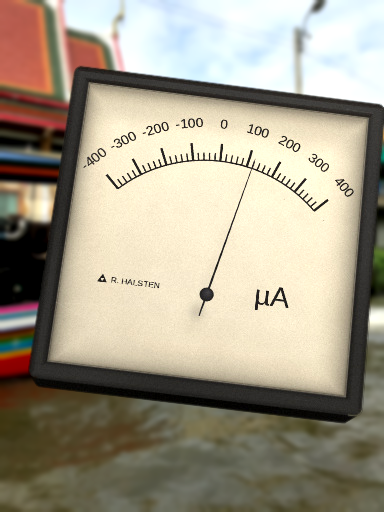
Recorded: value=120 unit=µA
